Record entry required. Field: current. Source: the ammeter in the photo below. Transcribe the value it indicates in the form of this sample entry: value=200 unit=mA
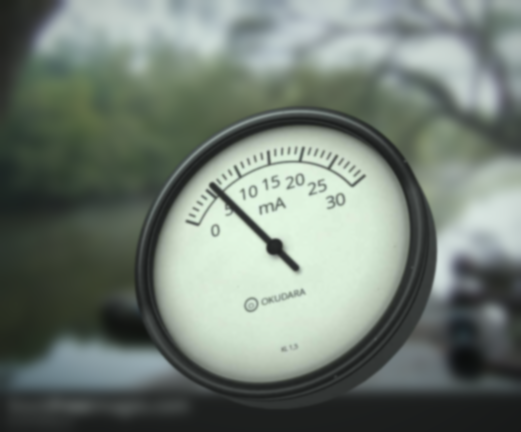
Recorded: value=6 unit=mA
